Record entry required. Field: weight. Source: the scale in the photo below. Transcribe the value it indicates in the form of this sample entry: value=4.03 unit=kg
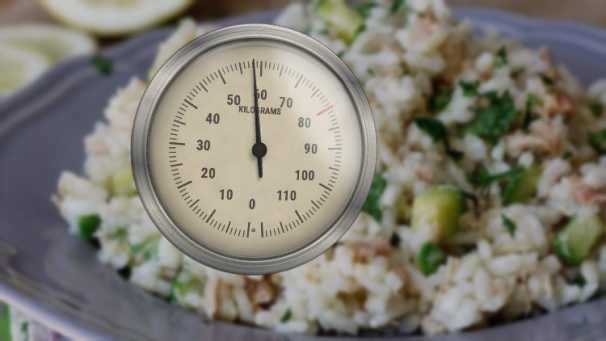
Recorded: value=58 unit=kg
